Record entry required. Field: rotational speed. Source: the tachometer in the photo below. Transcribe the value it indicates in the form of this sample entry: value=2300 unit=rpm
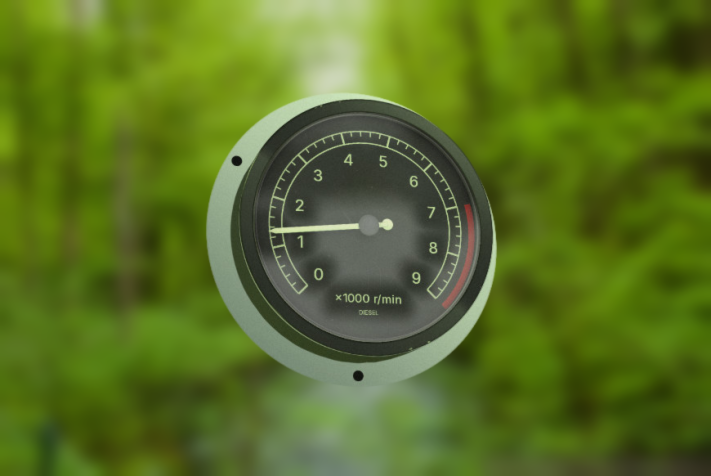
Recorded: value=1300 unit=rpm
